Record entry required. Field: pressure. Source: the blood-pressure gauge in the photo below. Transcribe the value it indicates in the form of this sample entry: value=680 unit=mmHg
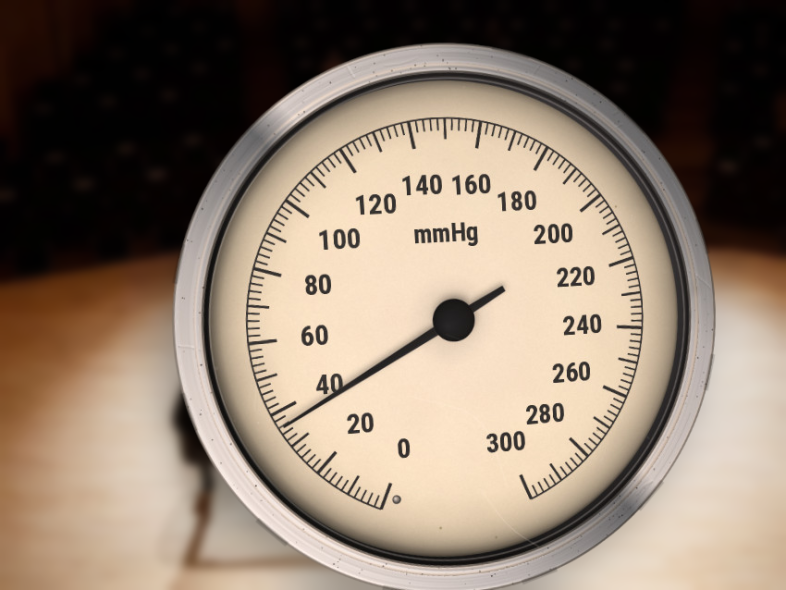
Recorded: value=36 unit=mmHg
